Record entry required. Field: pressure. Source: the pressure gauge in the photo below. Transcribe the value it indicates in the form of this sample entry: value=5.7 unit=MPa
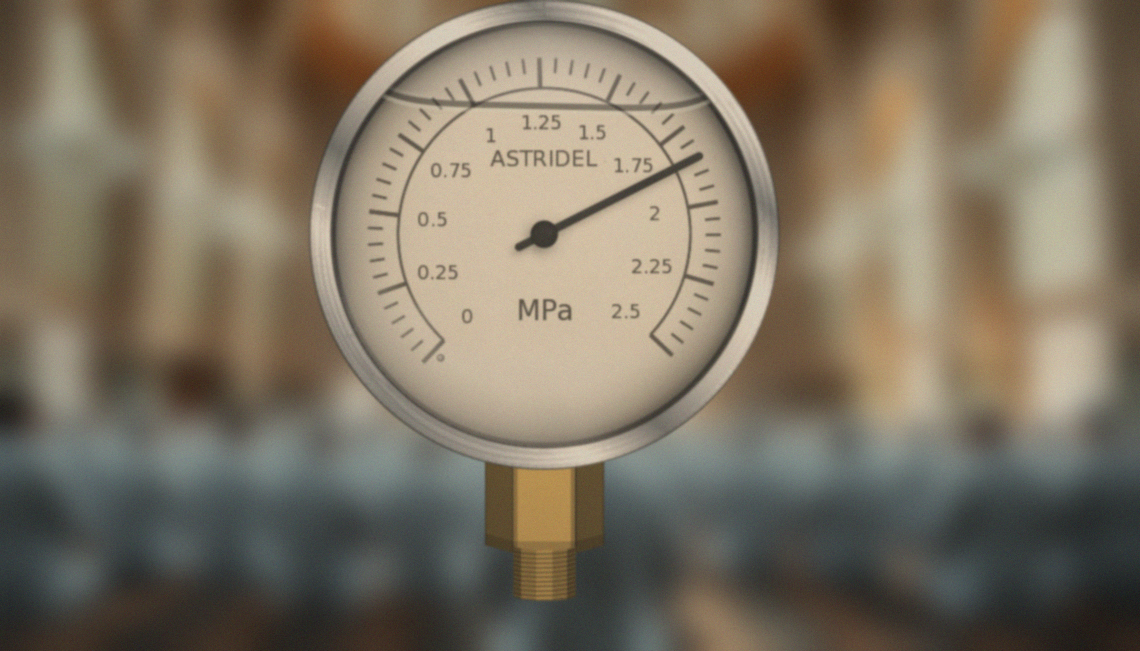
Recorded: value=1.85 unit=MPa
